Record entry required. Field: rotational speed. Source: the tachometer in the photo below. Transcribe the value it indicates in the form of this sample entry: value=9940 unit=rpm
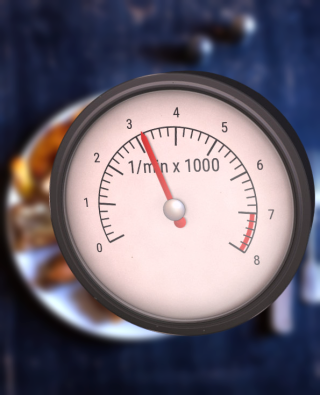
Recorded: value=3200 unit=rpm
